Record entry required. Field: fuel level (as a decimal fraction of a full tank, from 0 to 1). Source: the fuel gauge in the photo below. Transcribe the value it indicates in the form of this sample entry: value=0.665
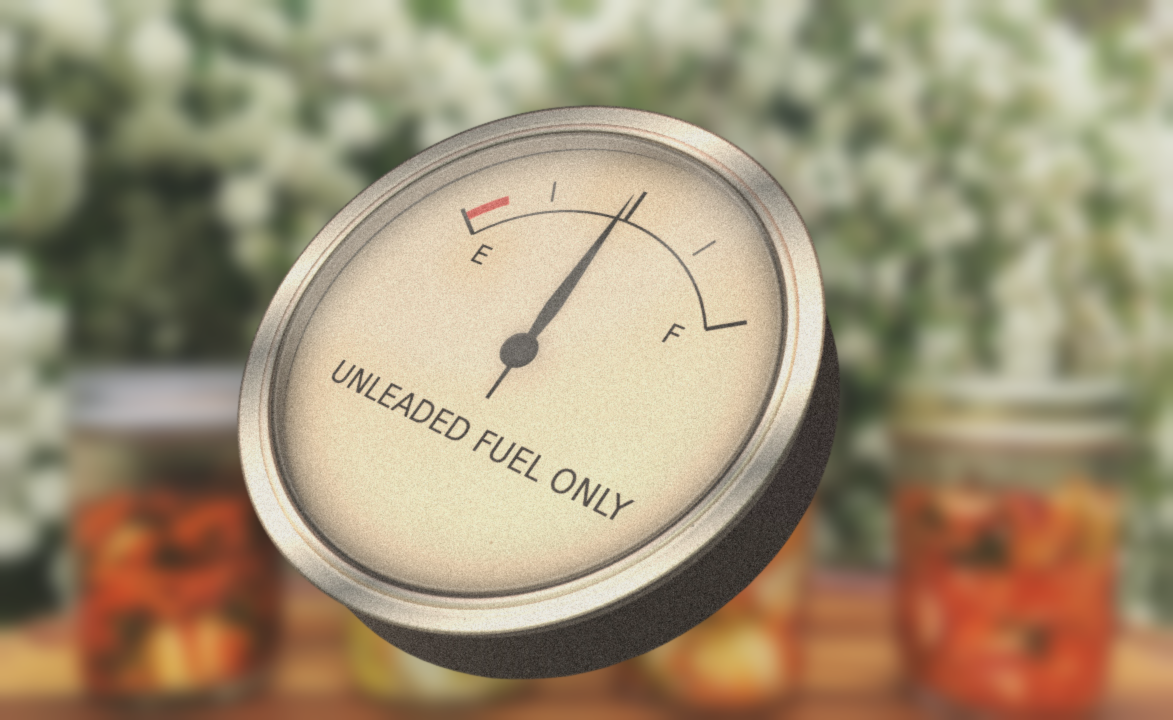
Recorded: value=0.5
